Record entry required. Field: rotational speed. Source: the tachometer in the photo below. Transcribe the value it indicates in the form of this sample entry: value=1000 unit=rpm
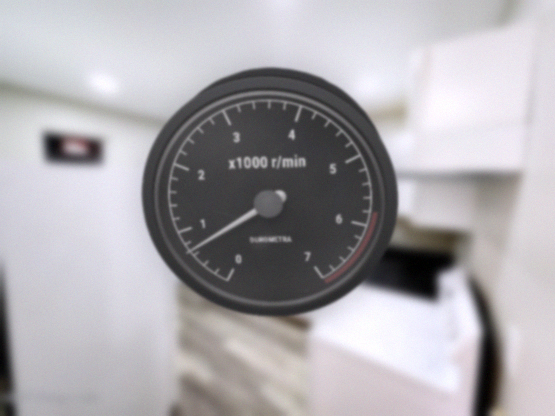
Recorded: value=700 unit=rpm
